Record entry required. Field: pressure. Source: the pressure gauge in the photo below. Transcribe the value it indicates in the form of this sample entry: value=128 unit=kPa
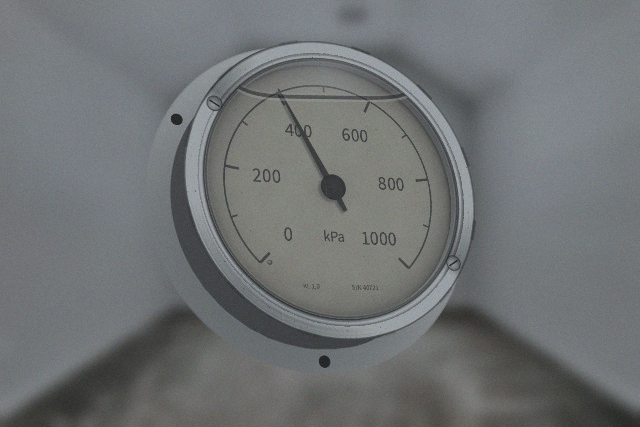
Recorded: value=400 unit=kPa
